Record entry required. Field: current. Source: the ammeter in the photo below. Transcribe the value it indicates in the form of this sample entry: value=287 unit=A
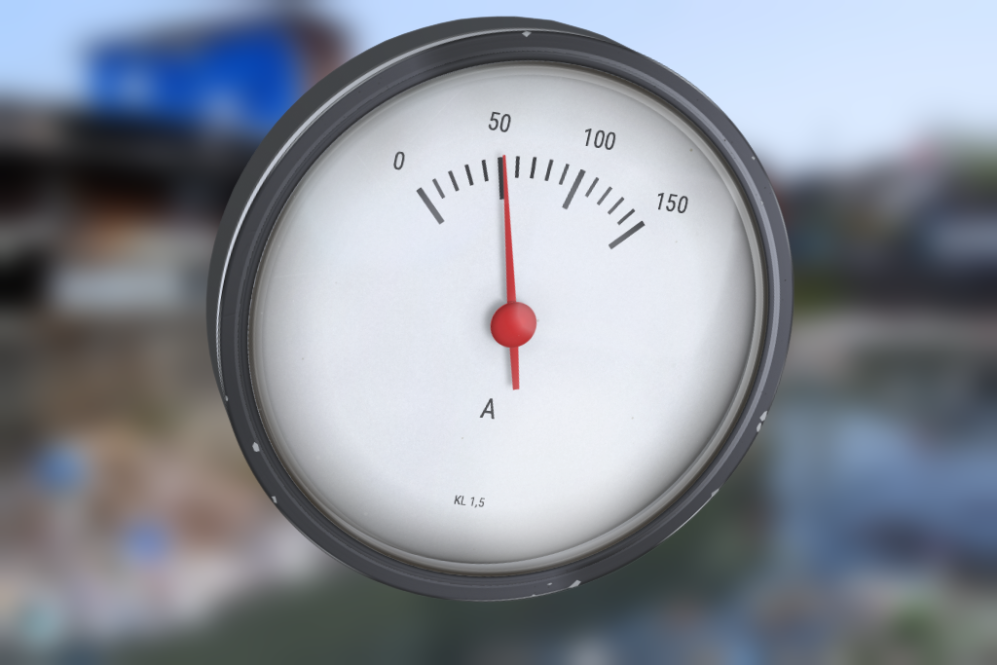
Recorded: value=50 unit=A
